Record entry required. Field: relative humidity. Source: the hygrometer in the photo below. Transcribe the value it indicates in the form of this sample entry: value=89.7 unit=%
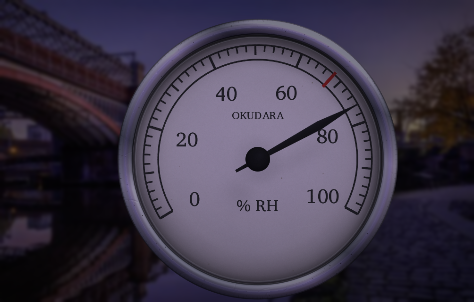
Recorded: value=76 unit=%
